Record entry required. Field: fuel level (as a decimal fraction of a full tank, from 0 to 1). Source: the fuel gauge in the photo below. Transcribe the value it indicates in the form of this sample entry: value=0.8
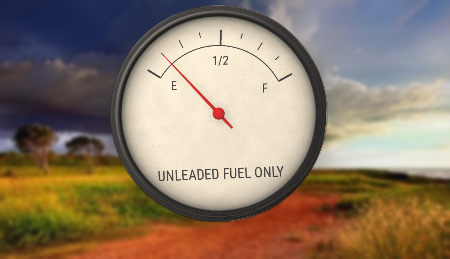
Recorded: value=0.125
